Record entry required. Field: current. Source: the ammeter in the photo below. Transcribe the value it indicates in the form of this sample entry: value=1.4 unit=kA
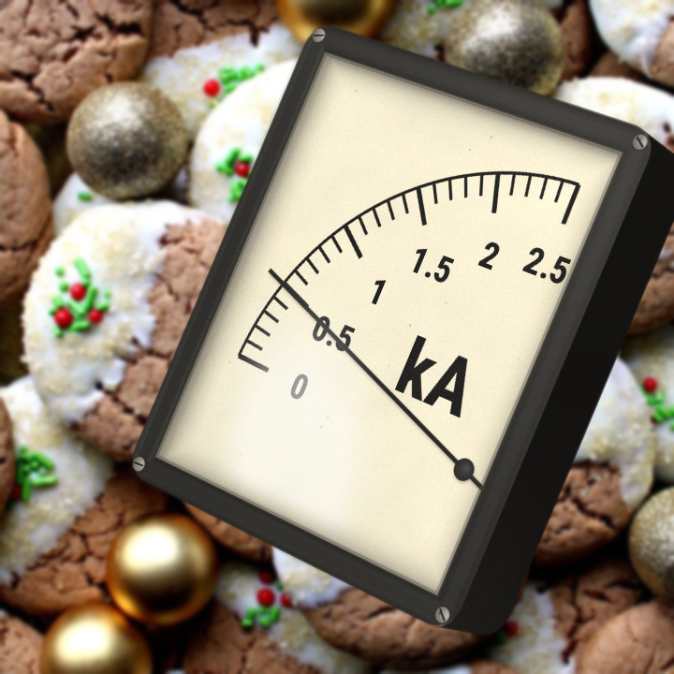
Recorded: value=0.5 unit=kA
